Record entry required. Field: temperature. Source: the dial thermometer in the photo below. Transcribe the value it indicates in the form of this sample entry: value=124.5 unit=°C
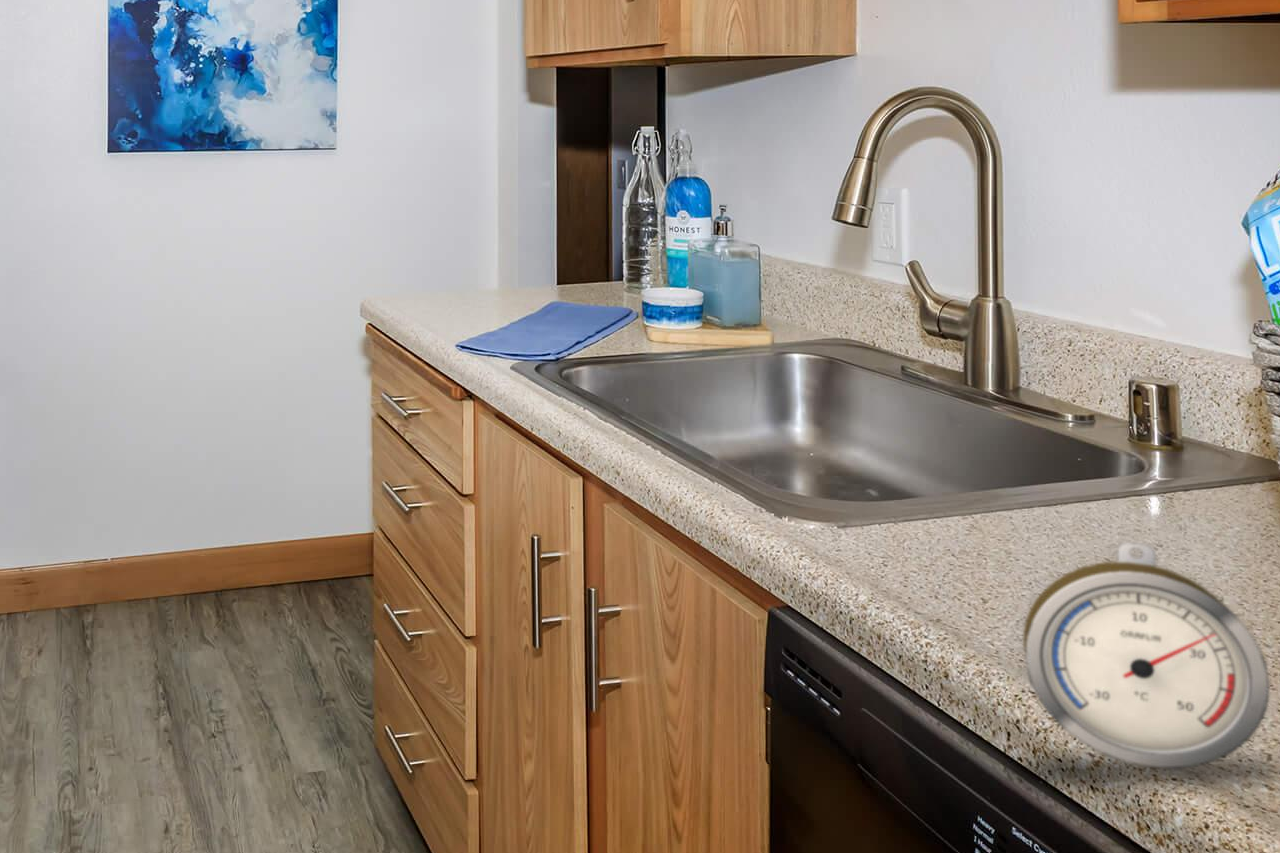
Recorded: value=26 unit=°C
